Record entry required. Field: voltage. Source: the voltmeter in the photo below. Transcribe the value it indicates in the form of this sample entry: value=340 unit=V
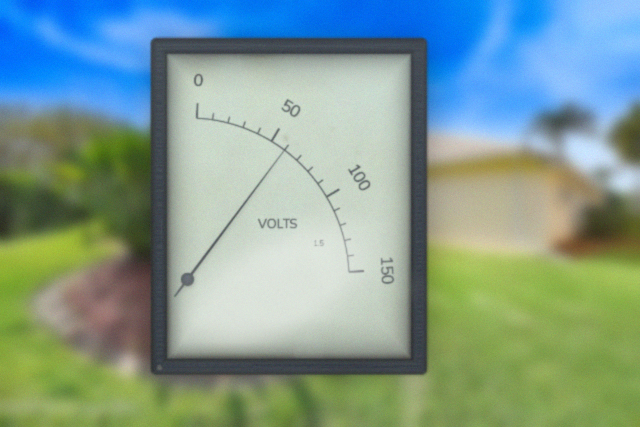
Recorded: value=60 unit=V
